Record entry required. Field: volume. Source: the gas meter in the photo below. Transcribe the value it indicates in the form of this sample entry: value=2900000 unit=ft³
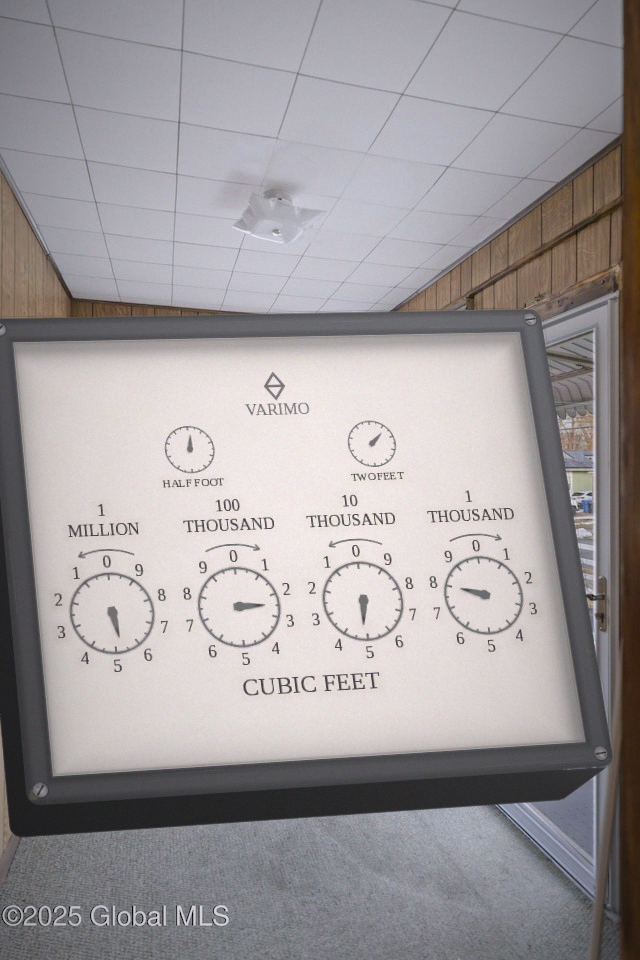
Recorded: value=524800 unit=ft³
